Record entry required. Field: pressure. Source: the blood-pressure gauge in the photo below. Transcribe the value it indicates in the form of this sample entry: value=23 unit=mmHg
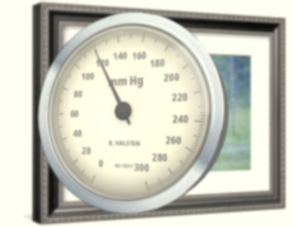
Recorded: value=120 unit=mmHg
